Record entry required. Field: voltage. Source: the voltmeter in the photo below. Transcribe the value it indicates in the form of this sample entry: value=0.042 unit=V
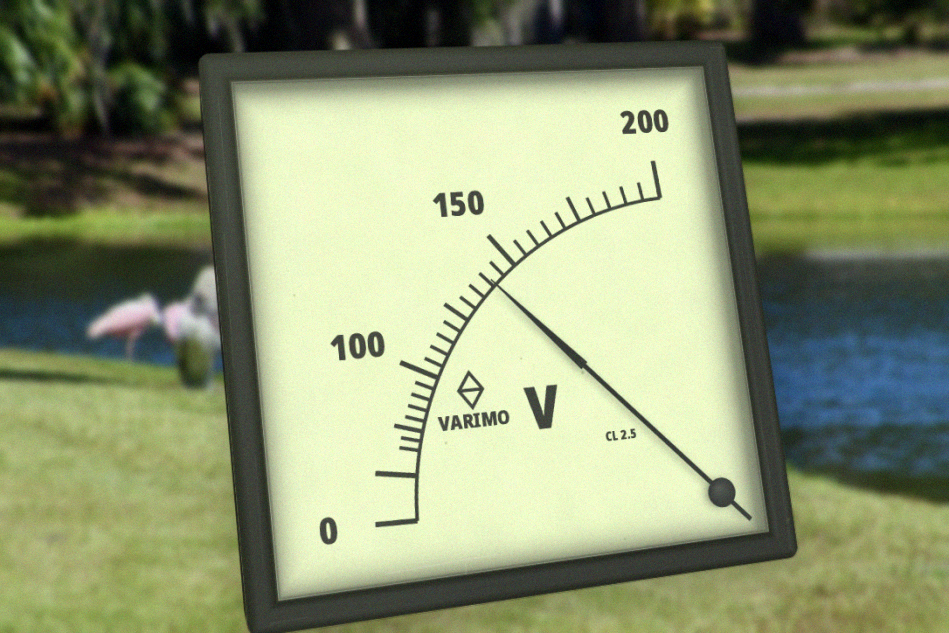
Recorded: value=140 unit=V
